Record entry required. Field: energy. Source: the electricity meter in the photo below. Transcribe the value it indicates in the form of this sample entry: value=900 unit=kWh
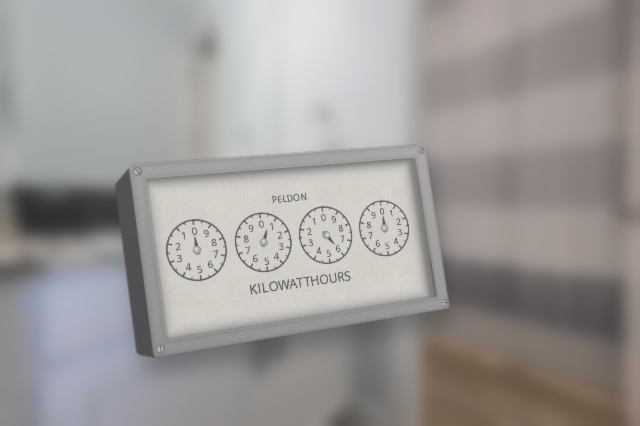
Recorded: value=60 unit=kWh
